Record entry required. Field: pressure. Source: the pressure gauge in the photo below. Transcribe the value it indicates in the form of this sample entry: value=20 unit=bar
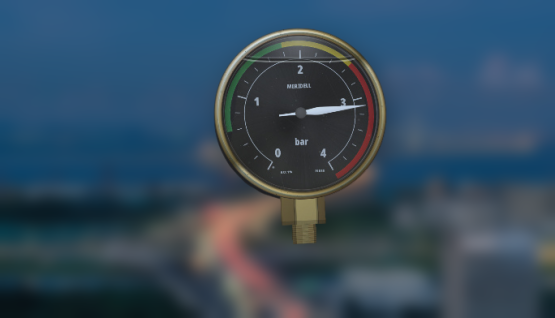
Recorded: value=3.1 unit=bar
